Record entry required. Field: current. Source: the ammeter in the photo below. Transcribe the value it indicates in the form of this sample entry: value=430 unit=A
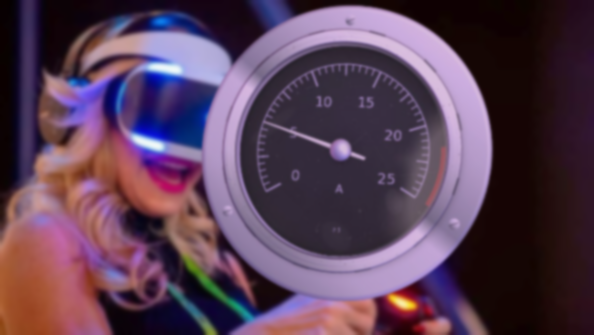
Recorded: value=5 unit=A
